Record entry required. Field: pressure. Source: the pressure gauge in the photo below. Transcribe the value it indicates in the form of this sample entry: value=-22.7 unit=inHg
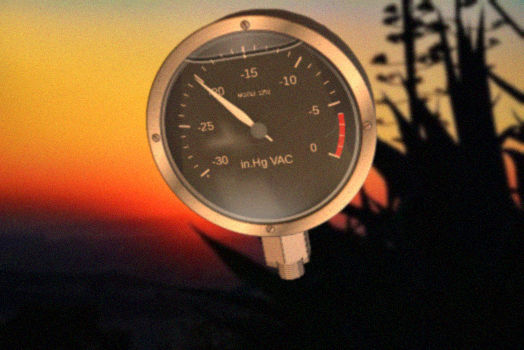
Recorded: value=-20 unit=inHg
